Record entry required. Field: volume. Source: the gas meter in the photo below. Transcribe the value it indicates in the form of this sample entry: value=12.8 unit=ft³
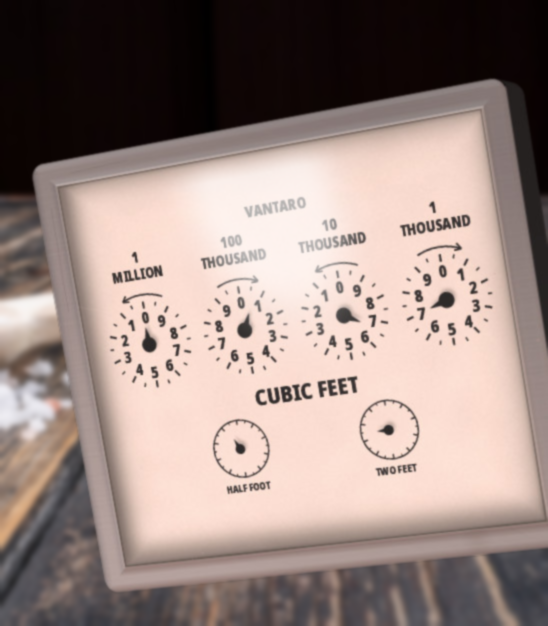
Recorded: value=6700 unit=ft³
